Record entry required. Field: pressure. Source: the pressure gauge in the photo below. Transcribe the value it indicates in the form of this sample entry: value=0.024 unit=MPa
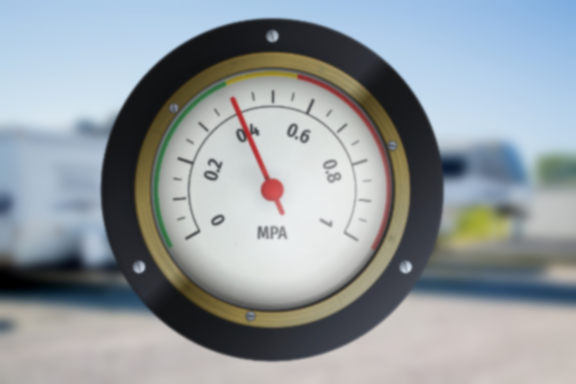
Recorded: value=0.4 unit=MPa
